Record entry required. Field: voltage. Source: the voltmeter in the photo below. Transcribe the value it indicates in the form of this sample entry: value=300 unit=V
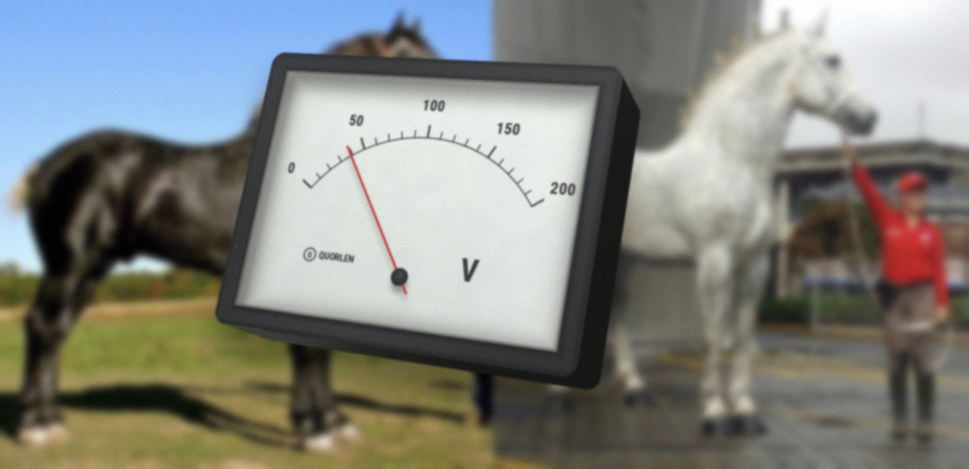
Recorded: value=40 unit=V
